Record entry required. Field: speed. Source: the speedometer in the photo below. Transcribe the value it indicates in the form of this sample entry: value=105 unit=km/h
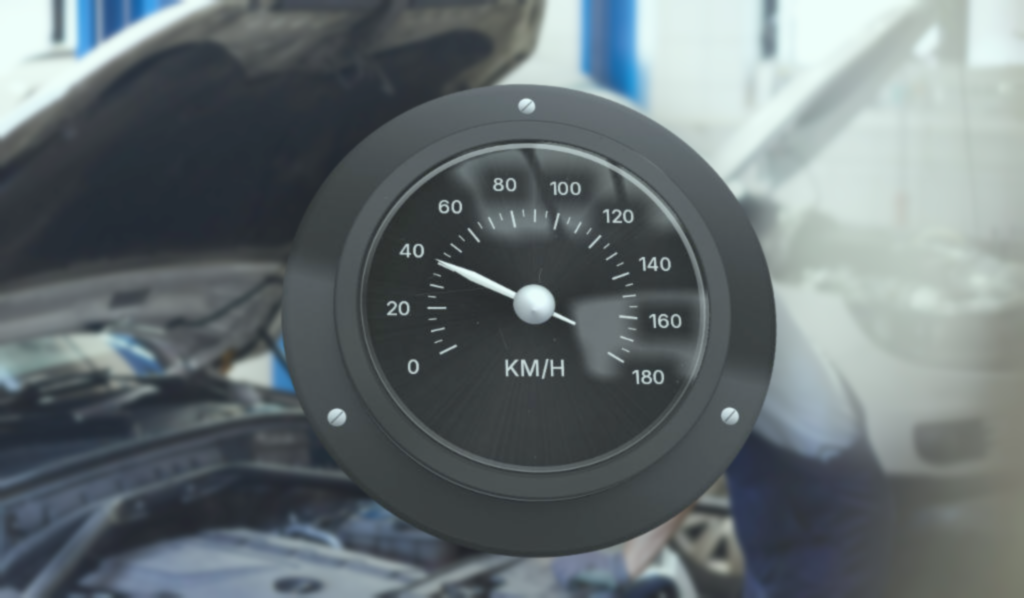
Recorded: value=40 unit=km/h
